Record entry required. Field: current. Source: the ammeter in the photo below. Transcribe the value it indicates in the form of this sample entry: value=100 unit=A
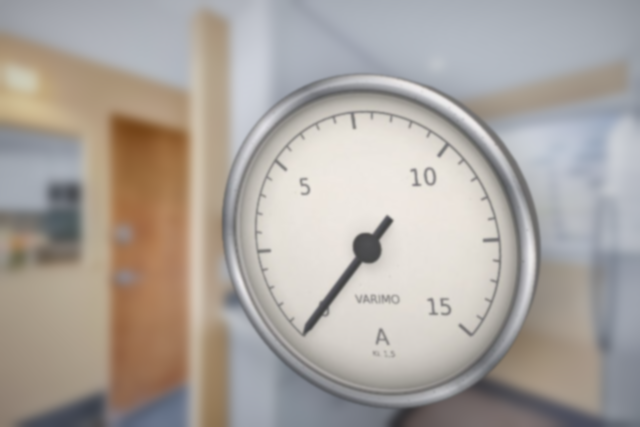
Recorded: value=0 unit=A
